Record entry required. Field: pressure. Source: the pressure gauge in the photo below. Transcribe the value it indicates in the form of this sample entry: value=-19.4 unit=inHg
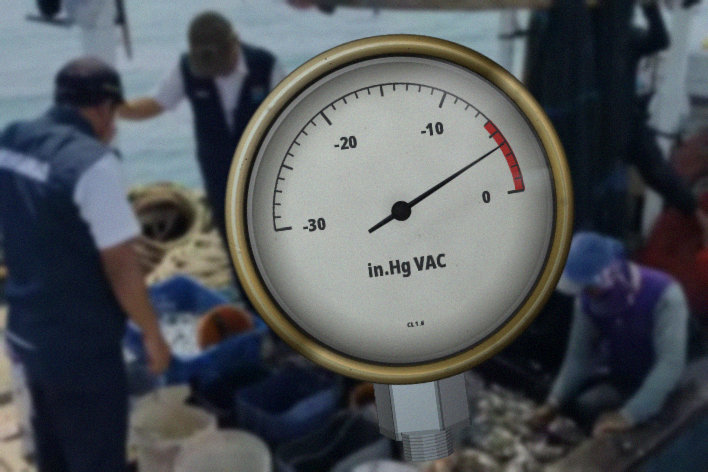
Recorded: value=-4 unit=inHg
